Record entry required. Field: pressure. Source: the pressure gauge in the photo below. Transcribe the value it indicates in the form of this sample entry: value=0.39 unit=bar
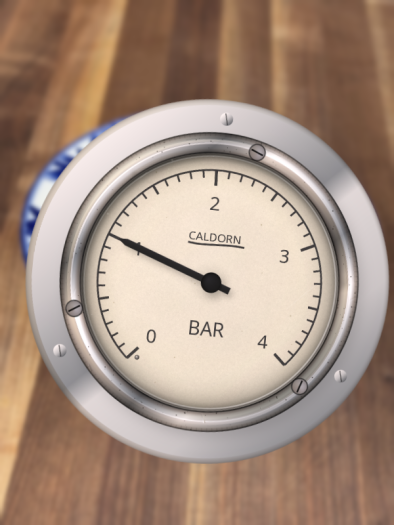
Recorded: value=1 unit=bar
